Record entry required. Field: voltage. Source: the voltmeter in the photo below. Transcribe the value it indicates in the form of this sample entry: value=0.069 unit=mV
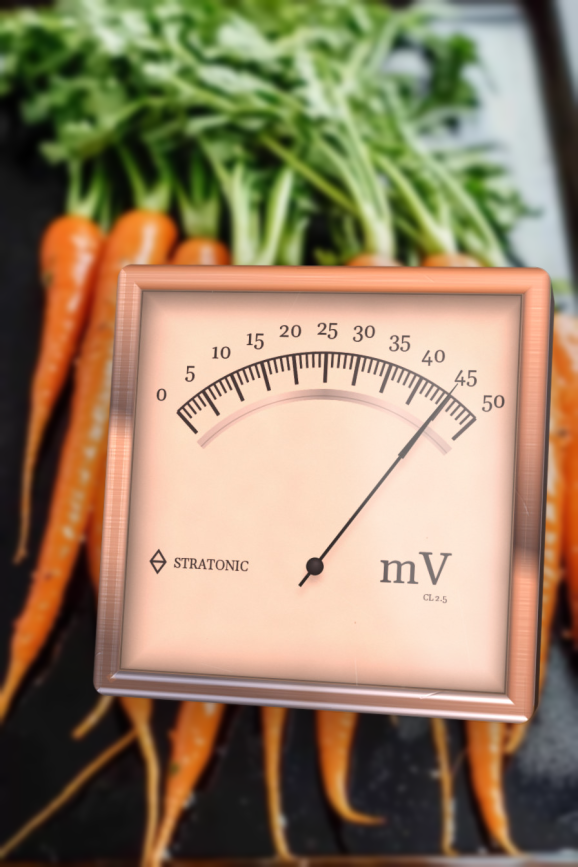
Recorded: value=45 unit=mV
